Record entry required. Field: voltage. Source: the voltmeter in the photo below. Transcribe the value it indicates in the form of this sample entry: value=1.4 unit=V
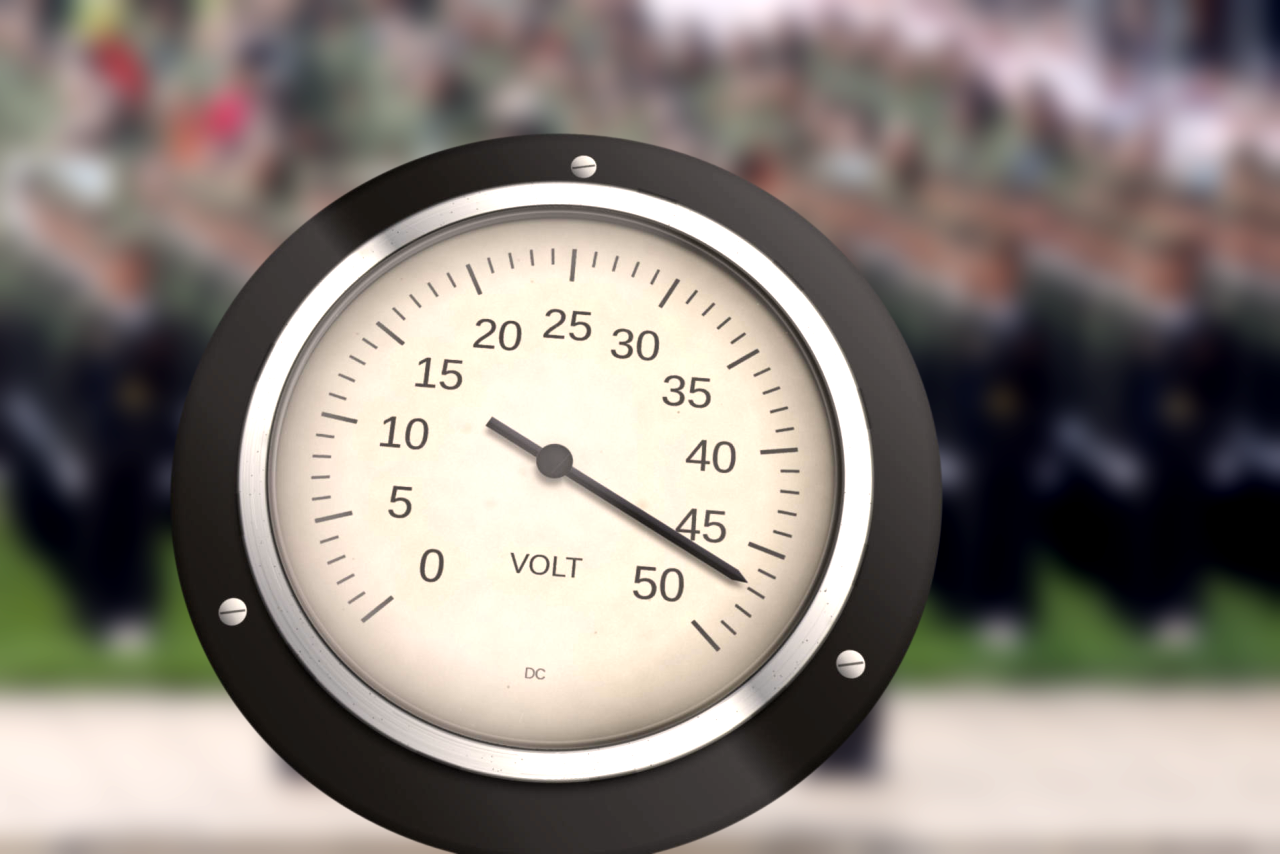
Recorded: value=47 unit=V
